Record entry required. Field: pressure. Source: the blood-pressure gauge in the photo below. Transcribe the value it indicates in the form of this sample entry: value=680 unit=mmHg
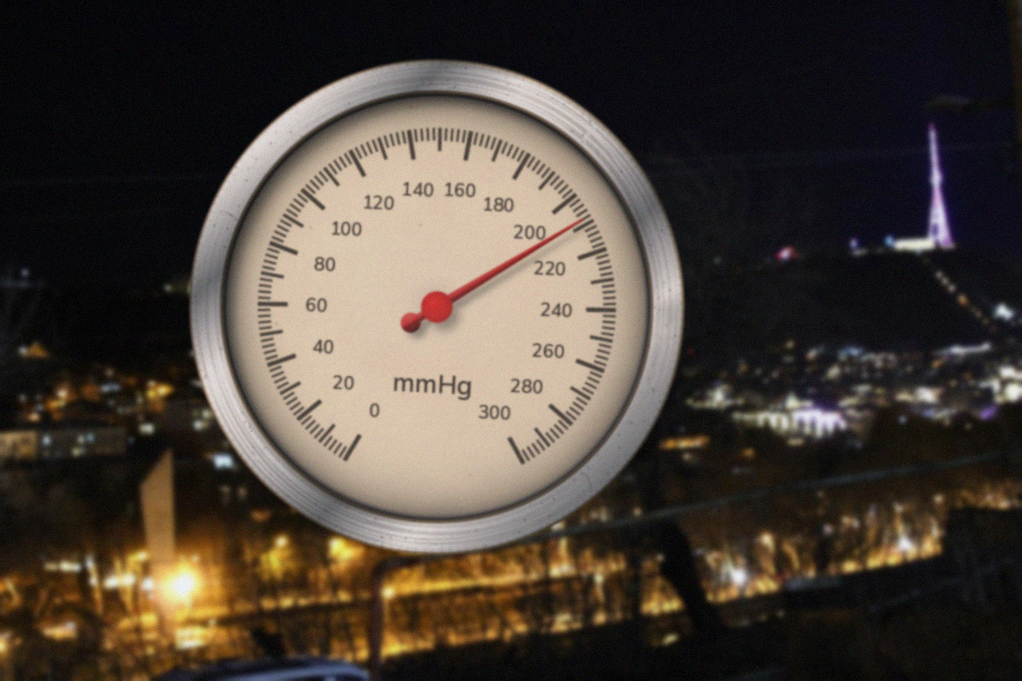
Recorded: value=208 unit=mmHg
